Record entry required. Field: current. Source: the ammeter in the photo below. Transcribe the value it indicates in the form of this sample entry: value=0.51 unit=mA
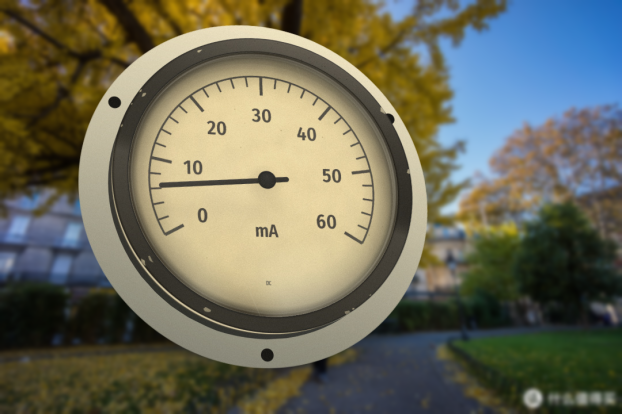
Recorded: value=6 unit=mA
